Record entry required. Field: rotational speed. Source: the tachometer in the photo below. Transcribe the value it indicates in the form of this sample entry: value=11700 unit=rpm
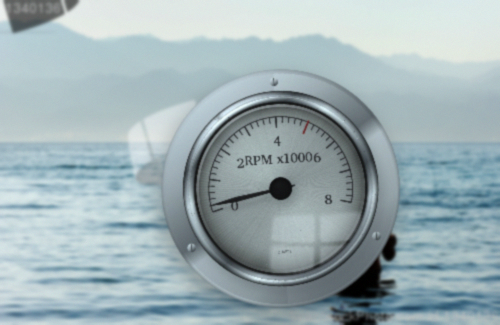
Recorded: value=200 unit=rpm
